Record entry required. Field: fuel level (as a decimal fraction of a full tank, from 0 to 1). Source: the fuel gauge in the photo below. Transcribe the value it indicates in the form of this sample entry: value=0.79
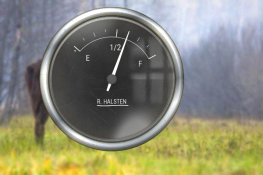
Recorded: value=0.625
